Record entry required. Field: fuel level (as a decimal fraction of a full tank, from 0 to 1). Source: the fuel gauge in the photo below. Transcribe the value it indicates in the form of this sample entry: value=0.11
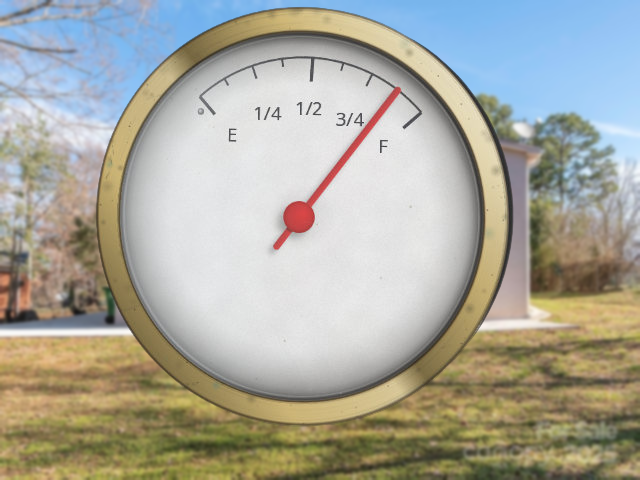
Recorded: value=0.875
